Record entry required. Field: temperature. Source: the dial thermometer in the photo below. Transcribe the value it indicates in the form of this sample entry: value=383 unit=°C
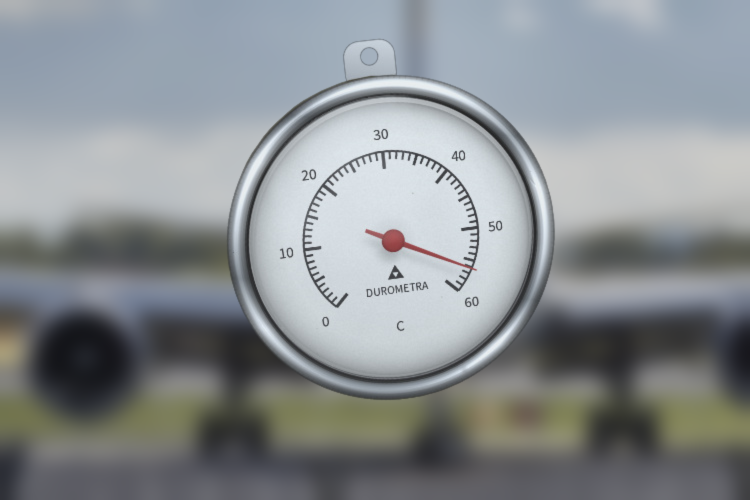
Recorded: value=56 unit=°C
